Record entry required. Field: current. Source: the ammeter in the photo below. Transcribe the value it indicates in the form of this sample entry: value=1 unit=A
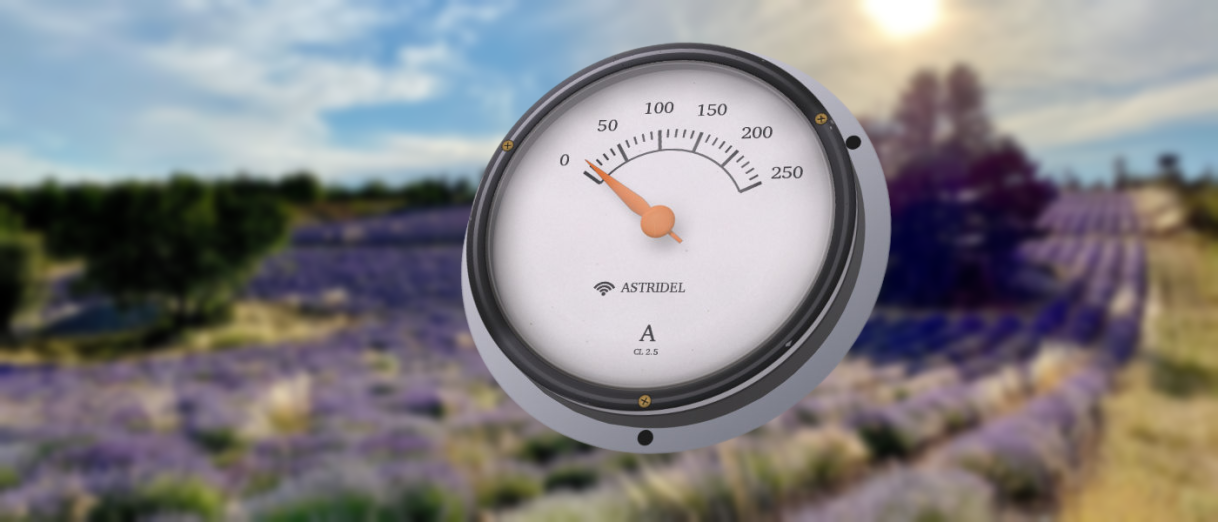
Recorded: value=10 unit=A
